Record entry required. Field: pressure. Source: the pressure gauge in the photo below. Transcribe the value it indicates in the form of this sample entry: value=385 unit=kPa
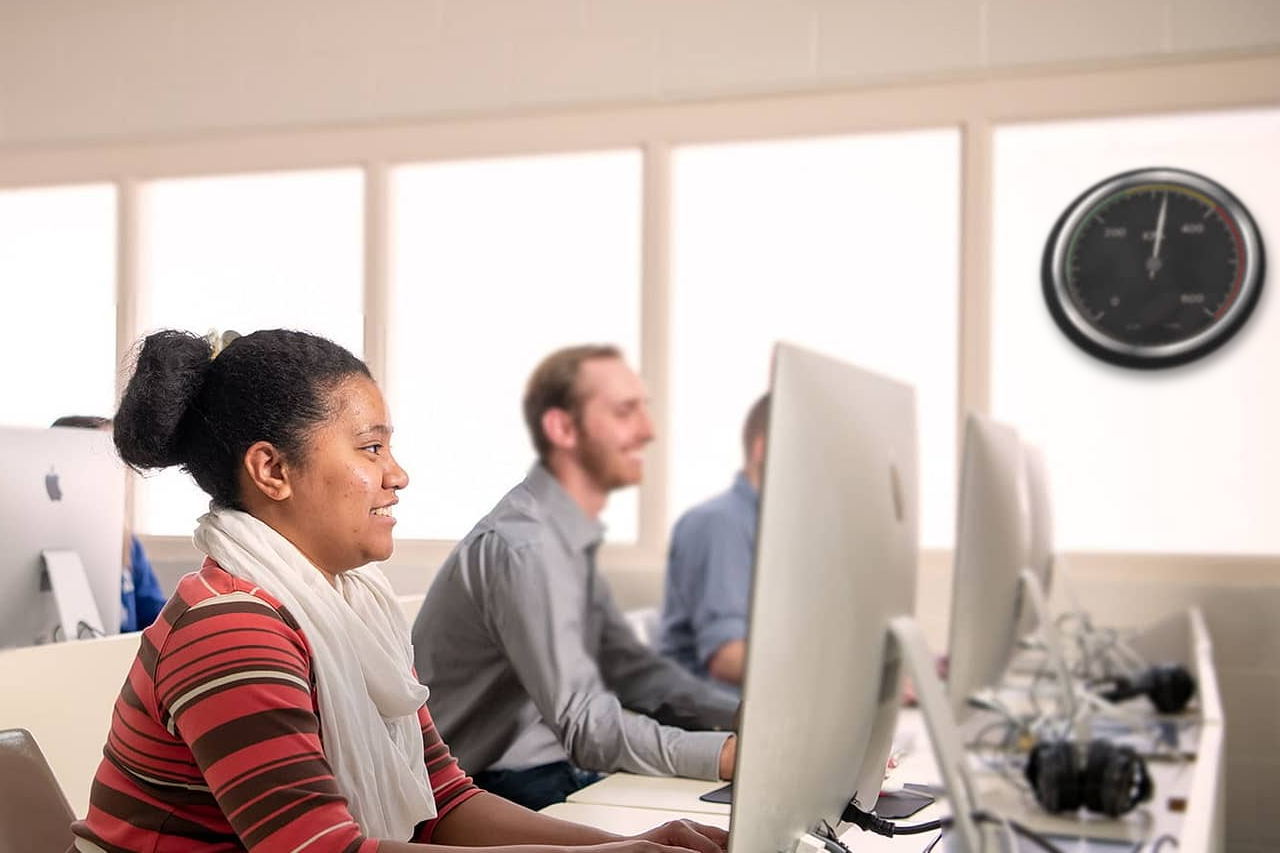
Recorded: value=320 unit=kPa
